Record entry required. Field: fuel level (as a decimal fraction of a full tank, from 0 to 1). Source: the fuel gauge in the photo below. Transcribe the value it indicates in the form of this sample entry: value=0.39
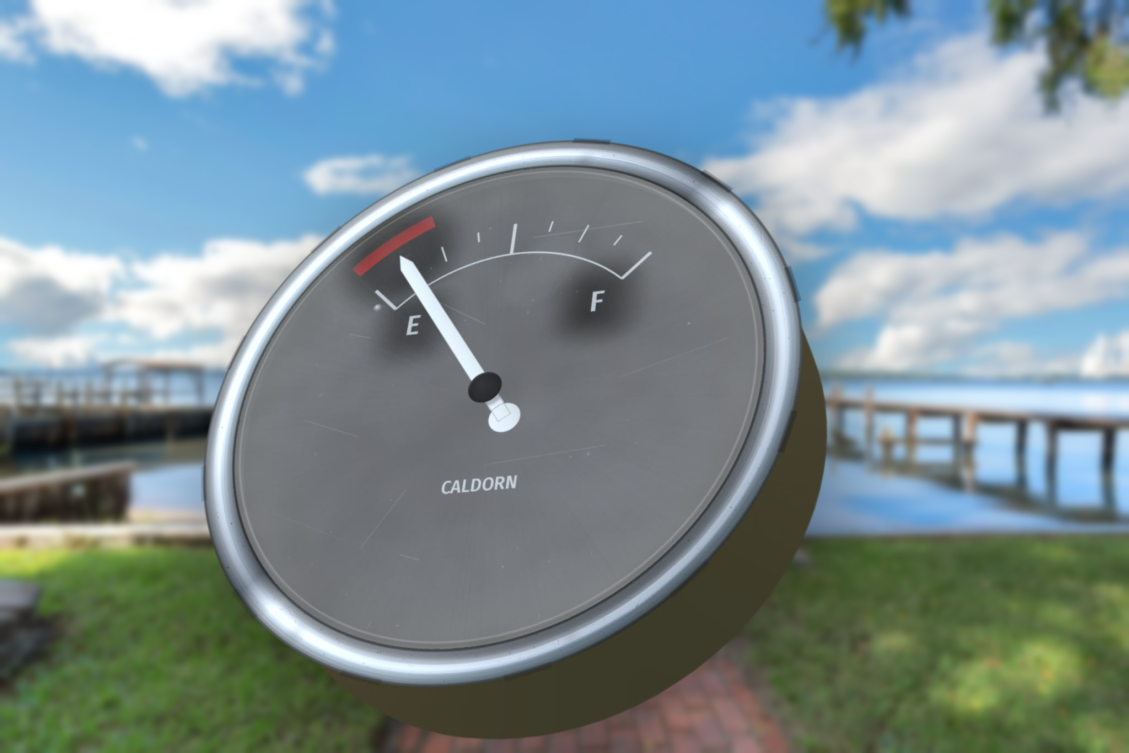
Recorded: value=0.125
